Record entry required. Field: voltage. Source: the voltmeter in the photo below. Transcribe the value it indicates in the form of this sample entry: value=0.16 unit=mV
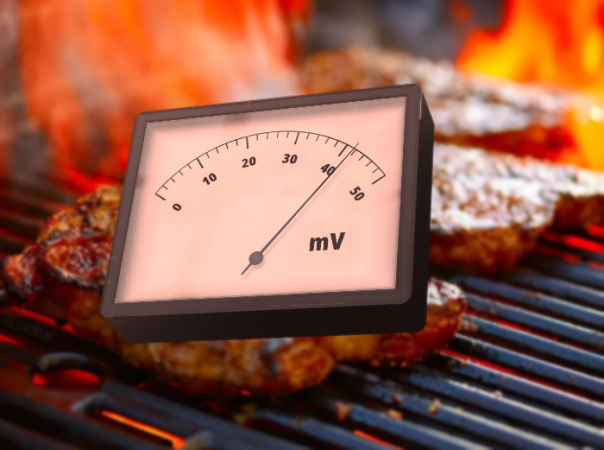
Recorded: value=42 unit=mV
